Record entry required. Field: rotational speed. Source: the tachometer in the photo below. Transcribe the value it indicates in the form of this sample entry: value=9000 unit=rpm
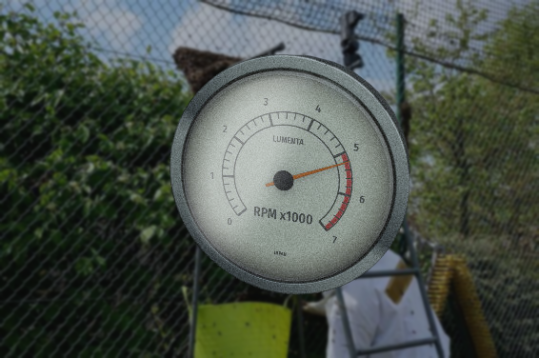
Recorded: value=5200 unit=rpm
